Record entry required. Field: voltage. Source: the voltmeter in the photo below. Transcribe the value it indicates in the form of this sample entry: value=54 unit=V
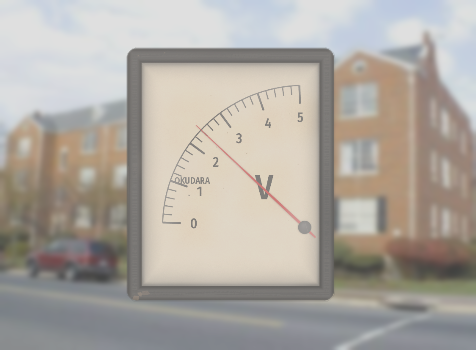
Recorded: value=2.4 unit=V
